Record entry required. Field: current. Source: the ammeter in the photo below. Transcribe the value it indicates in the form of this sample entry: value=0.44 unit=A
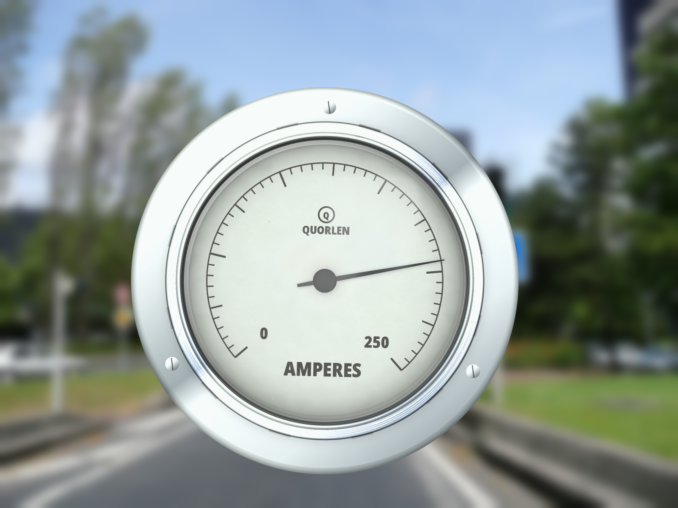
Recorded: value=195 unit=A
